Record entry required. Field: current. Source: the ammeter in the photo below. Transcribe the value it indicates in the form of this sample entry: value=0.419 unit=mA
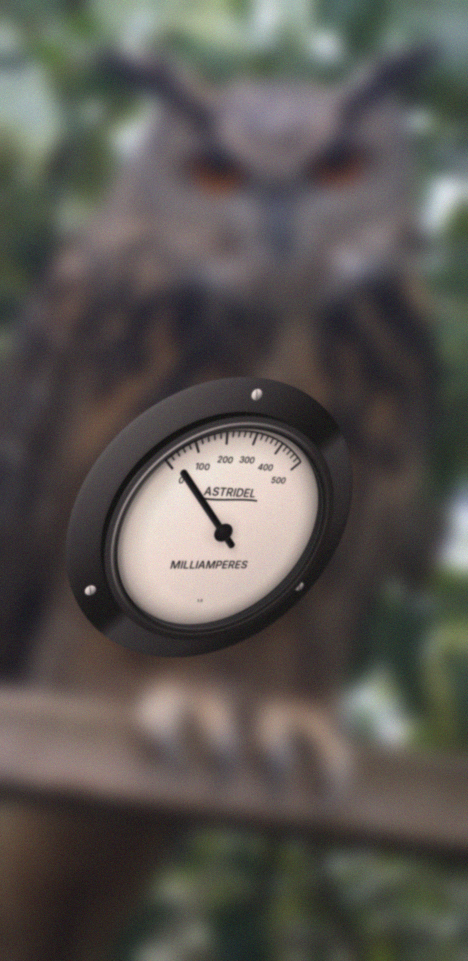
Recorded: value=20 unit=mA
